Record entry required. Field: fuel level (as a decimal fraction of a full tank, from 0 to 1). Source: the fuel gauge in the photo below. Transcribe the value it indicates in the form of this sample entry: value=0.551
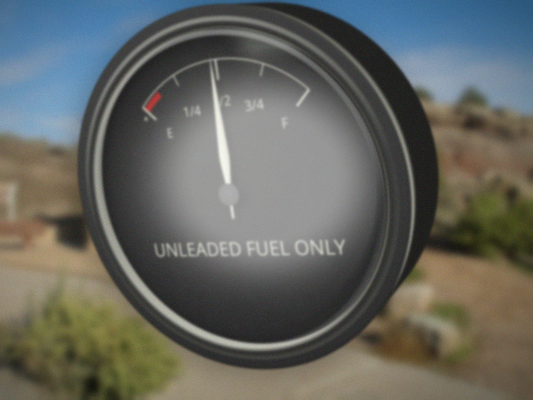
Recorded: value=0.5
